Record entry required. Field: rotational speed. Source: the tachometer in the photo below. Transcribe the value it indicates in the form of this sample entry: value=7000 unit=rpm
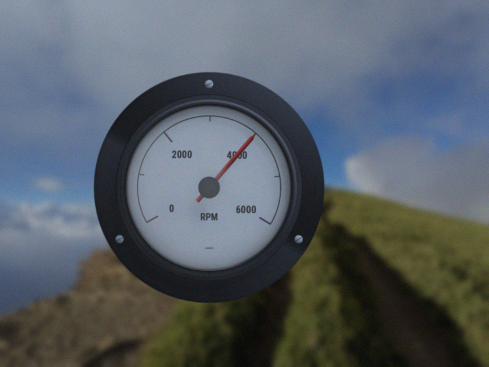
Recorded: value=4000 unit=rpm
